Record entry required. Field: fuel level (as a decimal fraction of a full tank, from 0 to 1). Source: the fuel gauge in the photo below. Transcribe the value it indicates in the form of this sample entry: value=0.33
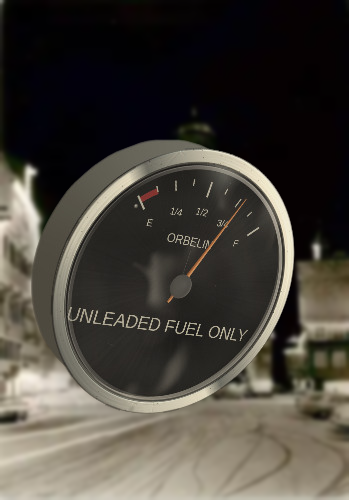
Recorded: value=0.75
